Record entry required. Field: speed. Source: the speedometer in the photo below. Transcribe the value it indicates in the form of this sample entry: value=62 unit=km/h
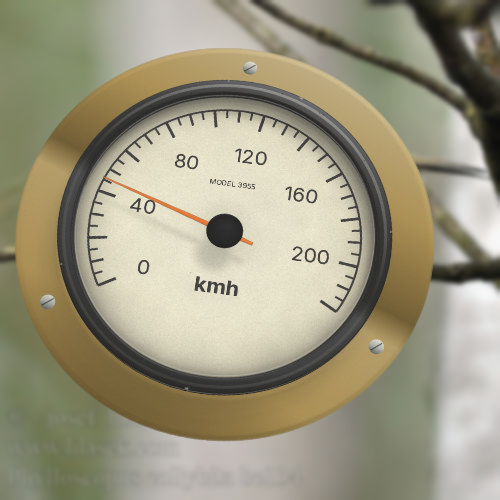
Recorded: value=45 unit=km/h
